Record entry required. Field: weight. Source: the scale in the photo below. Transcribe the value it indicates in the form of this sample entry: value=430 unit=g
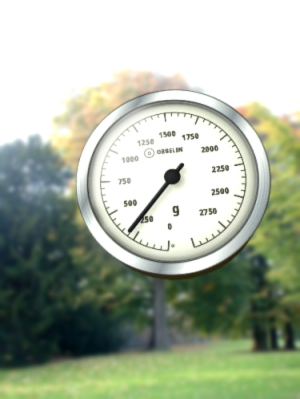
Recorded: value=300 unit=g
